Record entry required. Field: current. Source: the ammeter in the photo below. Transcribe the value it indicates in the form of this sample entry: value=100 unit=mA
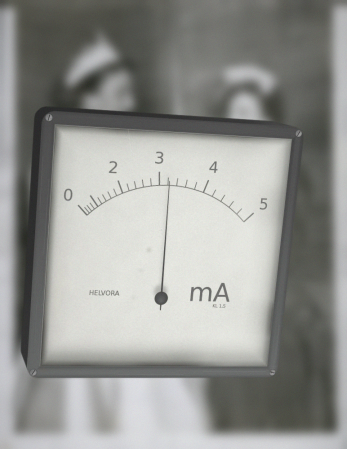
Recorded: value=3.2 unit=mA
